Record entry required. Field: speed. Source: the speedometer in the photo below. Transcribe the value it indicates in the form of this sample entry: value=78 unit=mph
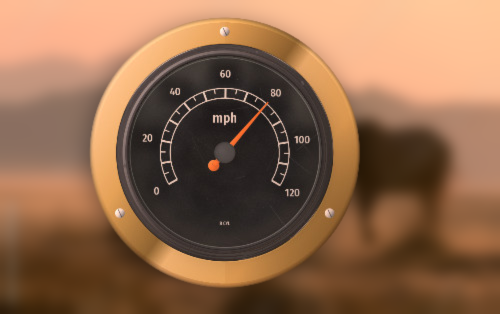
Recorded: value=80 unit=mph
